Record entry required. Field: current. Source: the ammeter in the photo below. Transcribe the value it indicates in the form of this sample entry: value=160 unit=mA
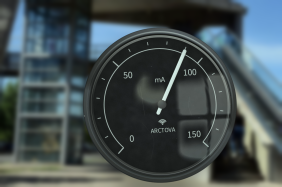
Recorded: value=90 unit=mA
